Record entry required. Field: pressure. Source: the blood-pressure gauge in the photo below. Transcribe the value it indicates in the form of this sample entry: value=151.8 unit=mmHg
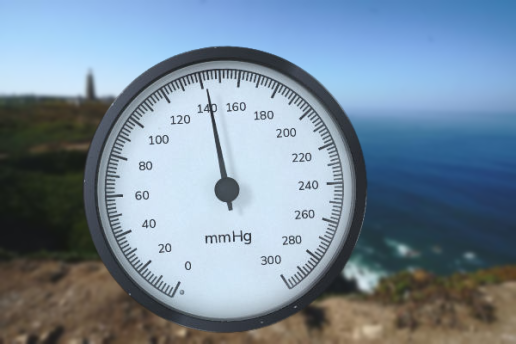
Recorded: value=142 unit=mmHg
